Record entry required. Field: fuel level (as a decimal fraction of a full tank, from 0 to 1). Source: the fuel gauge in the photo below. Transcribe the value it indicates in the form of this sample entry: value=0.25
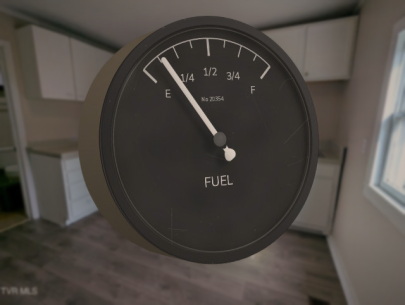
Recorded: value=0.125
